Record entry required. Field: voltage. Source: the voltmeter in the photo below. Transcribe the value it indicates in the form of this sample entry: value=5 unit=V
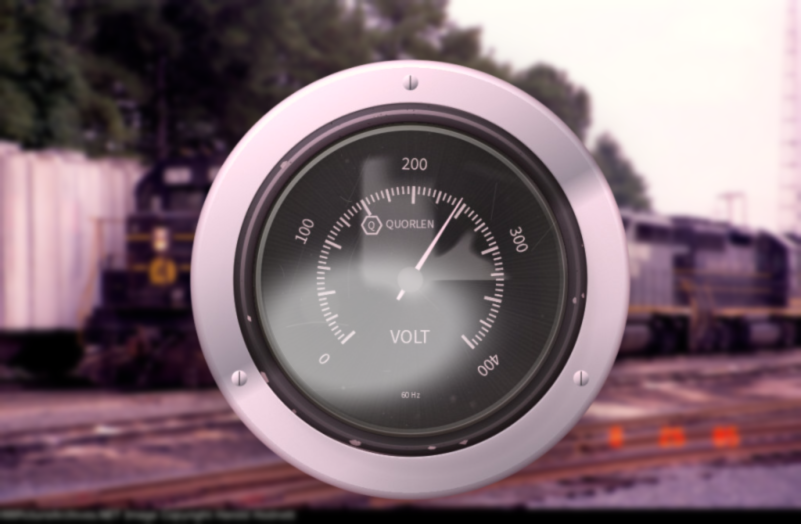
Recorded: value=245 unit=V
